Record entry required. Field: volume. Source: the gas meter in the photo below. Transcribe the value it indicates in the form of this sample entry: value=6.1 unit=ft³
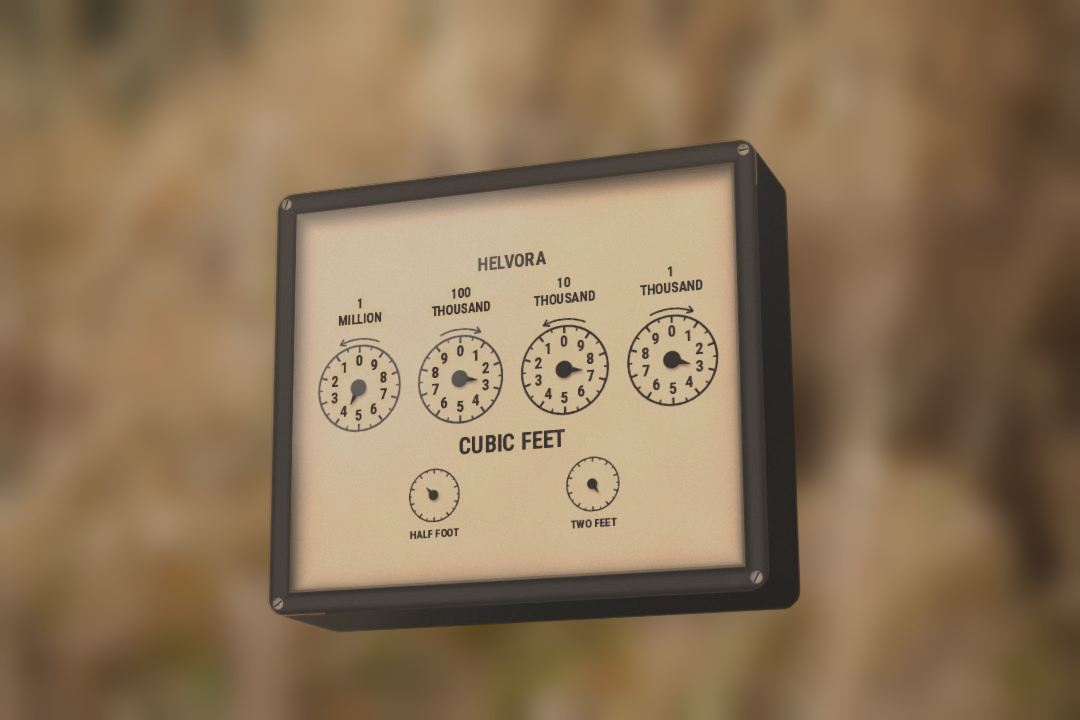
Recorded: value=427300 unit=ft³
